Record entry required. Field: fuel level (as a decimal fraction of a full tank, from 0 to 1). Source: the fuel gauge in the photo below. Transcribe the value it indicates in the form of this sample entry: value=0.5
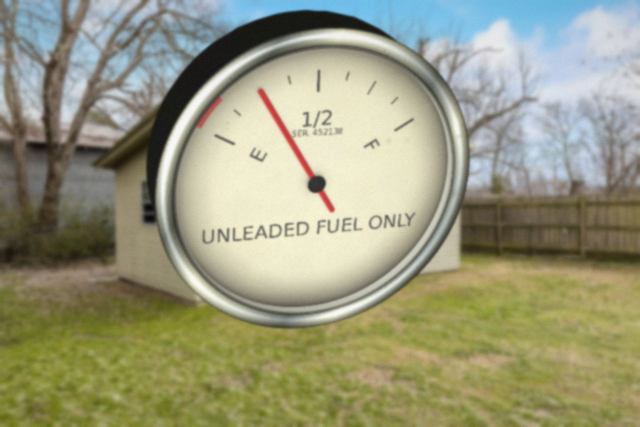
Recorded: value=0.25
